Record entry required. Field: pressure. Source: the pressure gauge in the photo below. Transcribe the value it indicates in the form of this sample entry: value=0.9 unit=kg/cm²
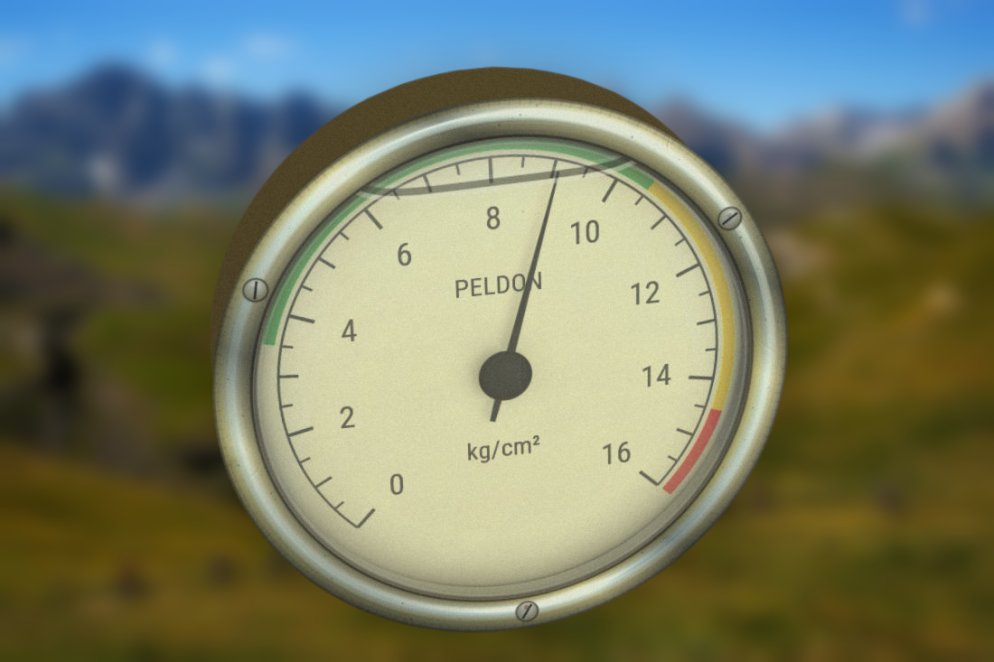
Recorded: value=9 unit=kg/cm²
